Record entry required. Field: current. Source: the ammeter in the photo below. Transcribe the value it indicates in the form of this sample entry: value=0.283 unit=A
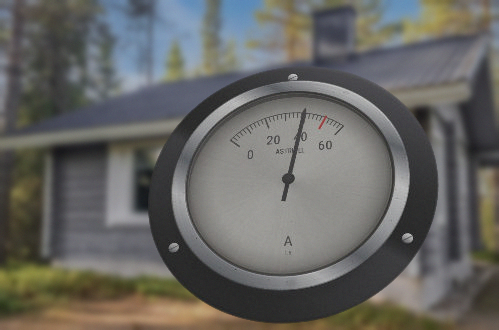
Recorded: value=40 unit=A
